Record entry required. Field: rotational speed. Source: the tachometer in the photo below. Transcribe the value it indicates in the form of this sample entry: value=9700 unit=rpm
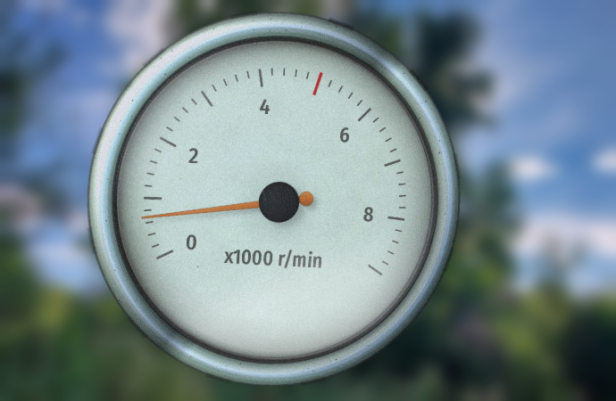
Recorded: value=700 unit=rpm
